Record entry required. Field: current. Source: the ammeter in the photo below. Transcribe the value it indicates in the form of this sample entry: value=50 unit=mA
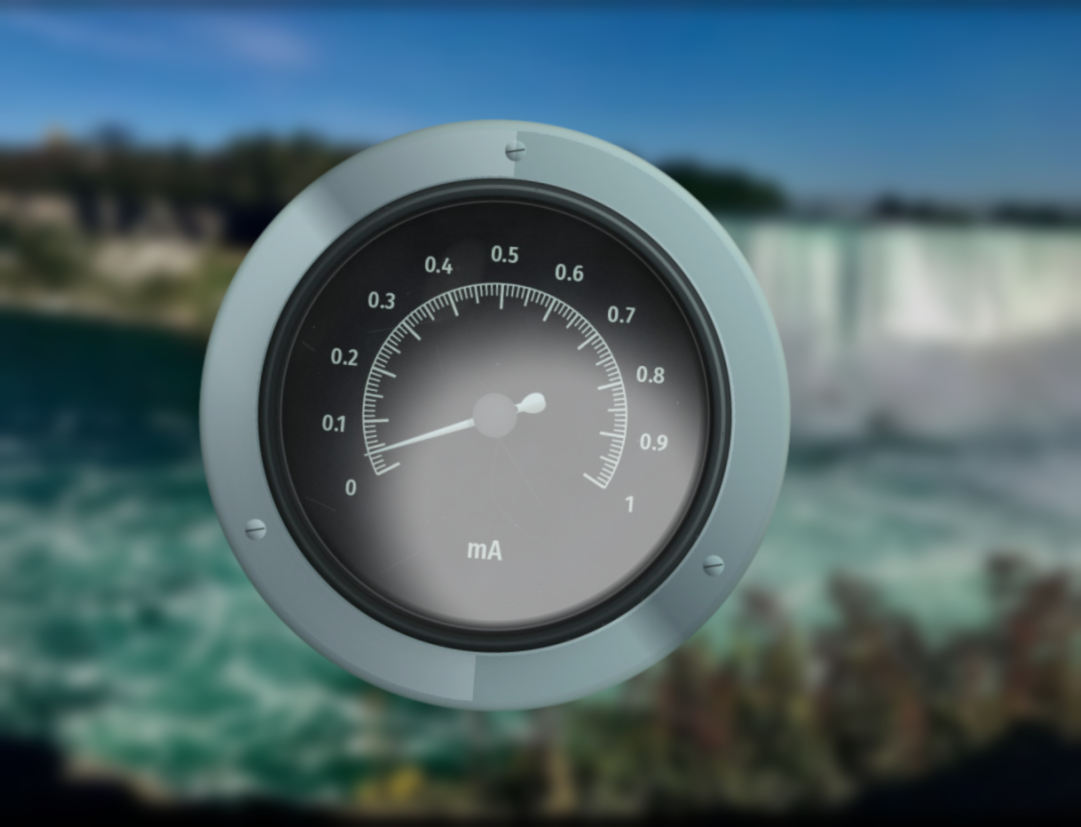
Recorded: value=0.04 unit=mA
